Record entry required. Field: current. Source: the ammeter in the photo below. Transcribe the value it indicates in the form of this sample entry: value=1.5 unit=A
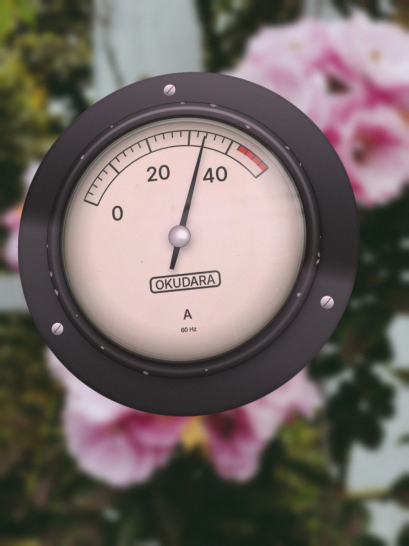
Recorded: value=34 unit=A
